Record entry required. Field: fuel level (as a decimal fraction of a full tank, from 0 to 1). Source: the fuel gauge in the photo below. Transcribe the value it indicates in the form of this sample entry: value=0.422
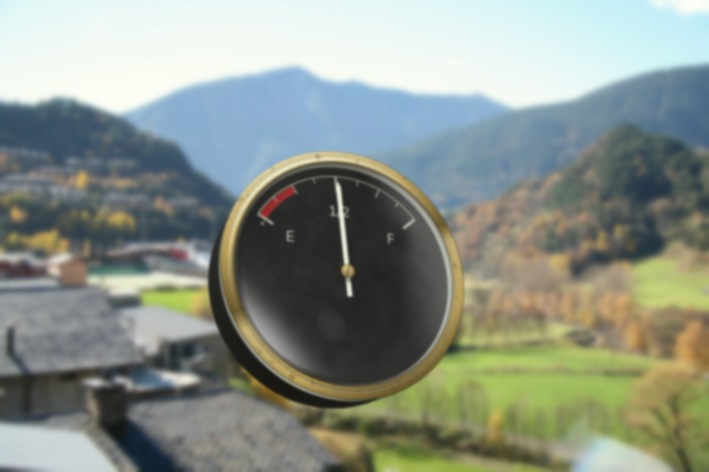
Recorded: value=0.5
